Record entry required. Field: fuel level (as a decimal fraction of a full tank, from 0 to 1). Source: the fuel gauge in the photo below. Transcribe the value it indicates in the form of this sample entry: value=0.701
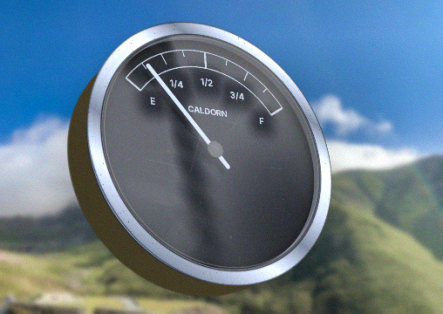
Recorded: value=0.125
